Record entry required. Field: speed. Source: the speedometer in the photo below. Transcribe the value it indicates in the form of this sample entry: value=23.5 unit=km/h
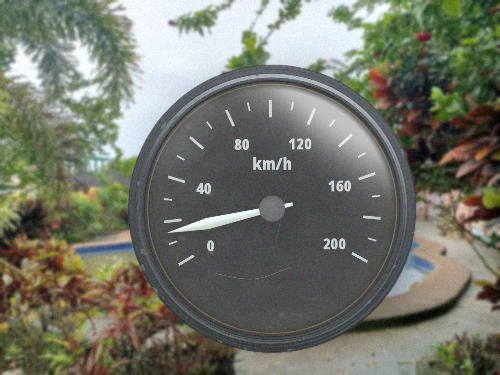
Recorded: value=15 unit=km/h
